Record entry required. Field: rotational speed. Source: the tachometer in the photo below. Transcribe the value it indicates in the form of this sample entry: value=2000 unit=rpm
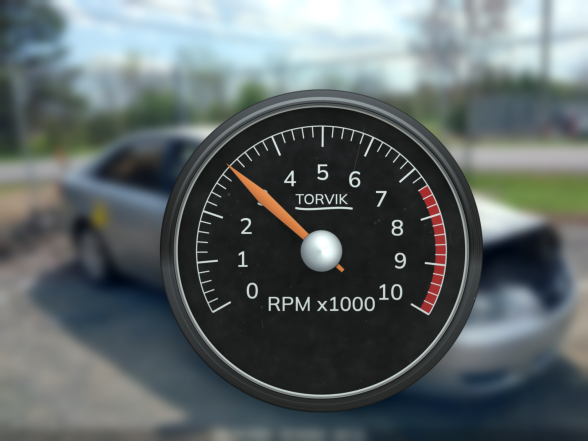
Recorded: value=3000 unit=rpm
